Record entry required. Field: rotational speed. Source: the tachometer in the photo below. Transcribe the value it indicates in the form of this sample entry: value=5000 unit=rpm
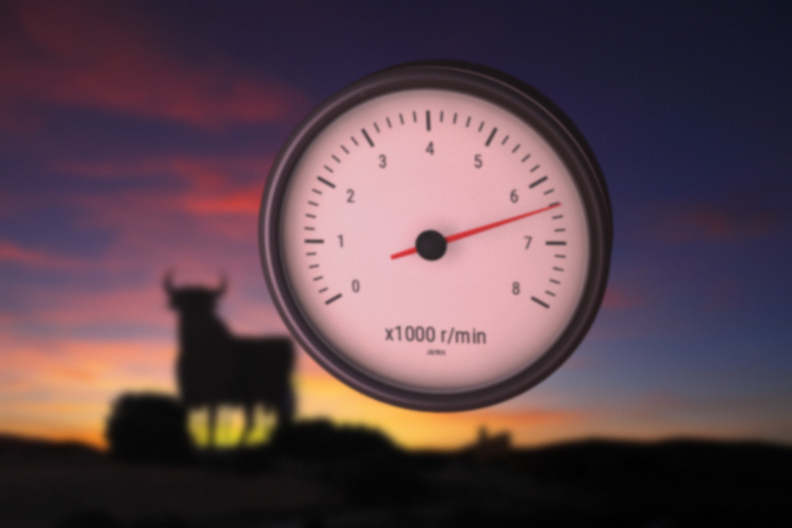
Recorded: value=6400 unit=rpm
